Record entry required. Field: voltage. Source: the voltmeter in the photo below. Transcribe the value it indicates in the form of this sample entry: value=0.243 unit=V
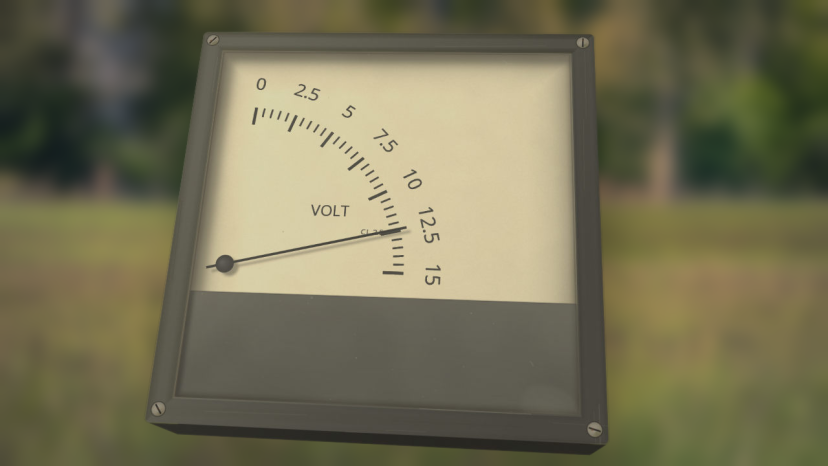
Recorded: value=12.5 unit=V
